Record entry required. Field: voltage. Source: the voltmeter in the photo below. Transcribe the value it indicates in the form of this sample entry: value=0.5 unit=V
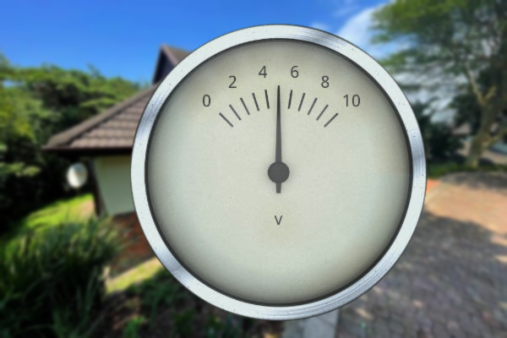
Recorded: value=5 unit=V
